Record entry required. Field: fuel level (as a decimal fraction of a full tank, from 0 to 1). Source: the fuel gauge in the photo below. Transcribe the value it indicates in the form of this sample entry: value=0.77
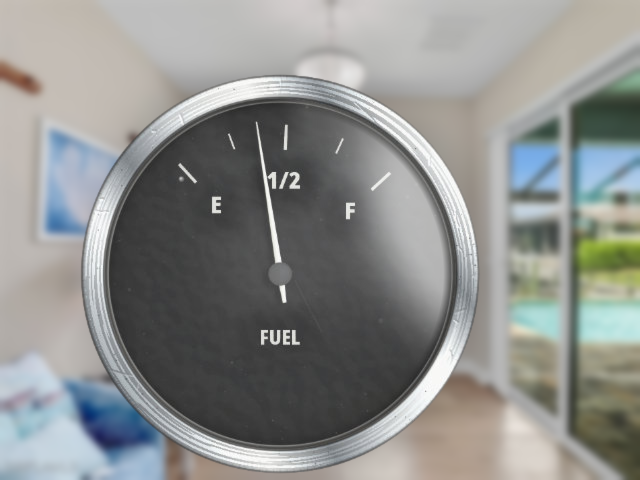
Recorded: value=0.375
